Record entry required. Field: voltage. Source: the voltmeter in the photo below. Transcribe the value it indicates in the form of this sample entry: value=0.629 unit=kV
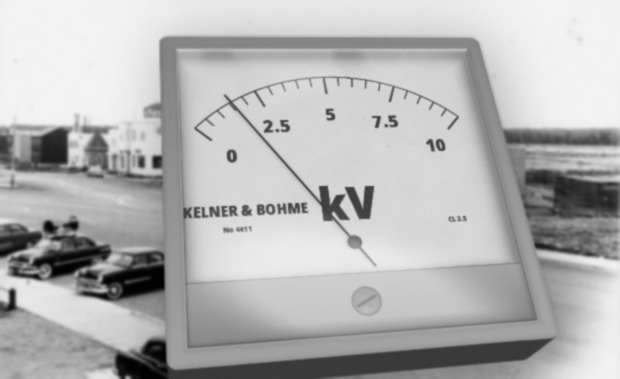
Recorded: value=1.5 unit=kV
